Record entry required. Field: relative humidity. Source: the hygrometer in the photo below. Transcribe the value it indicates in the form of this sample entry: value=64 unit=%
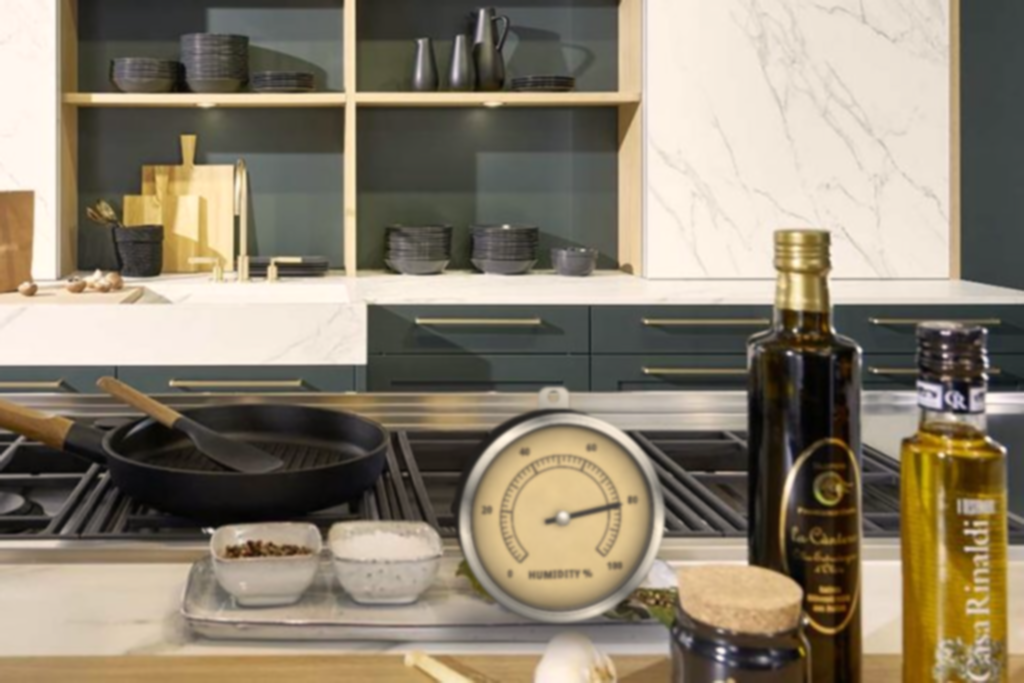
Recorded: value=80 unit=%
